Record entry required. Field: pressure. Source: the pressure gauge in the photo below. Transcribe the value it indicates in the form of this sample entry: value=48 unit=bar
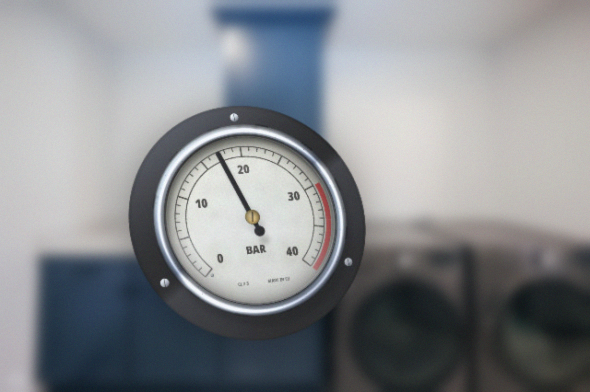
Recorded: value=17 unit=bar
